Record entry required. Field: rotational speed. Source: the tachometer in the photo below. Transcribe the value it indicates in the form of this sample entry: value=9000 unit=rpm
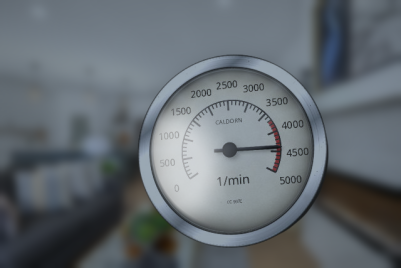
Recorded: value=4400 unit=rpm
